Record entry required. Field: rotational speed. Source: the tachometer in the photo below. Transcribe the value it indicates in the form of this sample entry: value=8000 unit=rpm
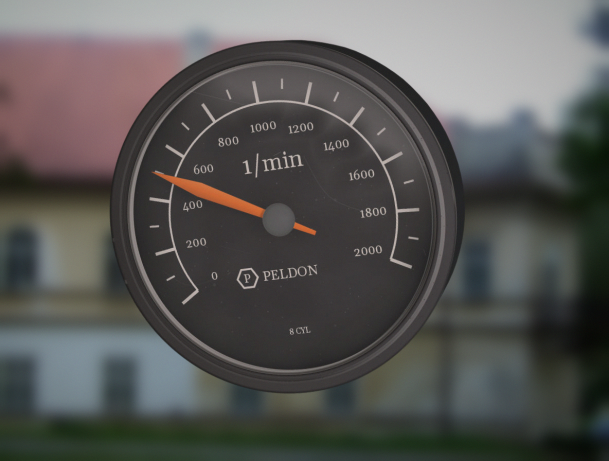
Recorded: value=500 unit=rpm
